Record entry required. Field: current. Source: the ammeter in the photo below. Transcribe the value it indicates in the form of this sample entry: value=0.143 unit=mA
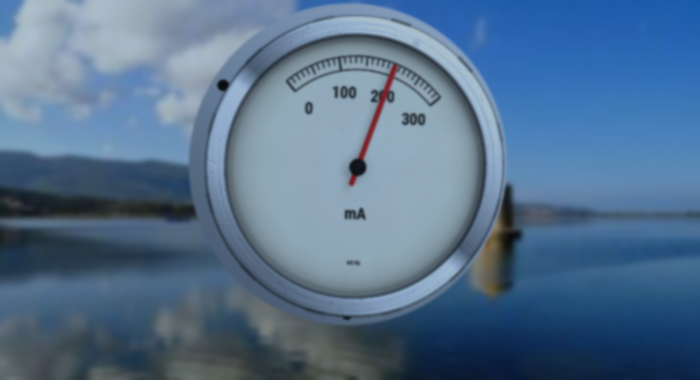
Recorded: value=200 unit=mA
